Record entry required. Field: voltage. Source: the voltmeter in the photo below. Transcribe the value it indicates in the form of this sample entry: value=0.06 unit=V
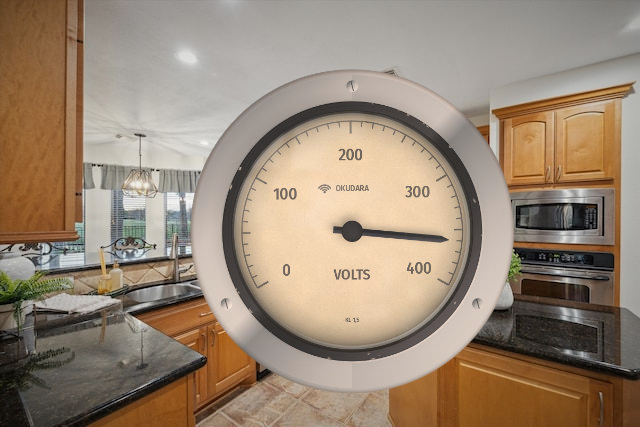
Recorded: value=360 unit=V
